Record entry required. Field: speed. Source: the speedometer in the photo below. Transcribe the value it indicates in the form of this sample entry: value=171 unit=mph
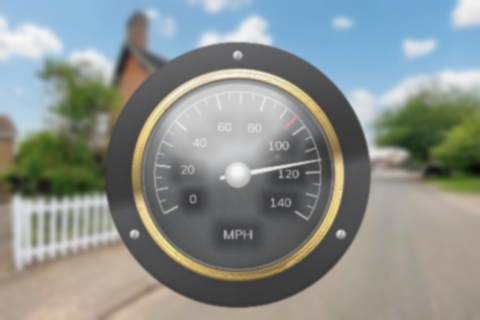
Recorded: value=115 unit=mph
